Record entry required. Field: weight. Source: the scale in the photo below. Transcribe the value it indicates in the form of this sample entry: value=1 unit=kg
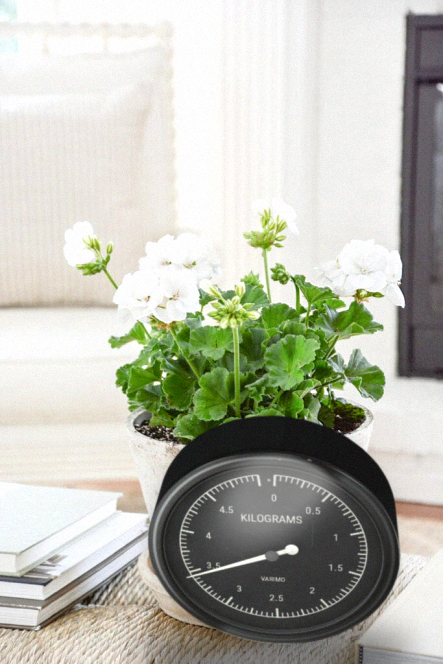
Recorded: value=3.5 unit=kg
